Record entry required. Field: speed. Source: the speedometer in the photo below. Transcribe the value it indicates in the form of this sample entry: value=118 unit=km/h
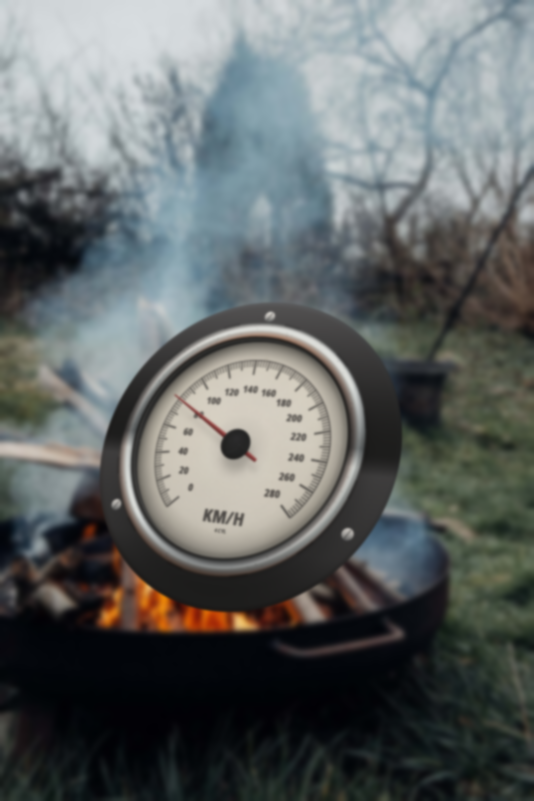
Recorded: value=80 unit=km/h
